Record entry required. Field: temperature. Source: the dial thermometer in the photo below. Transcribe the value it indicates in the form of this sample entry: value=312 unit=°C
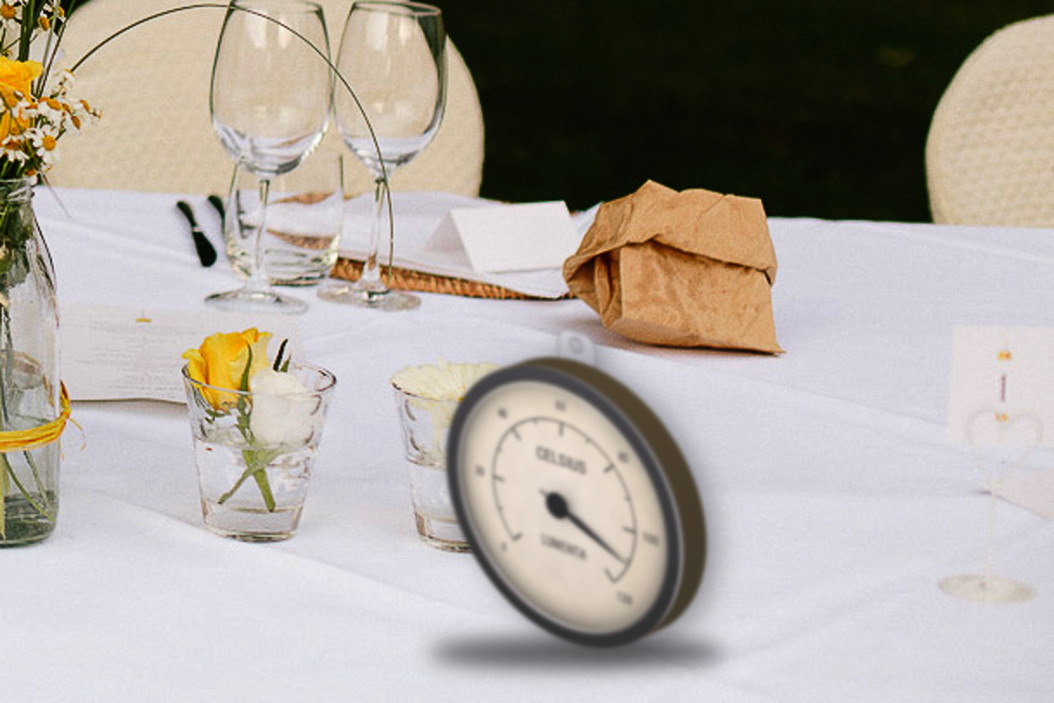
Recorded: value=110 unit=°C
